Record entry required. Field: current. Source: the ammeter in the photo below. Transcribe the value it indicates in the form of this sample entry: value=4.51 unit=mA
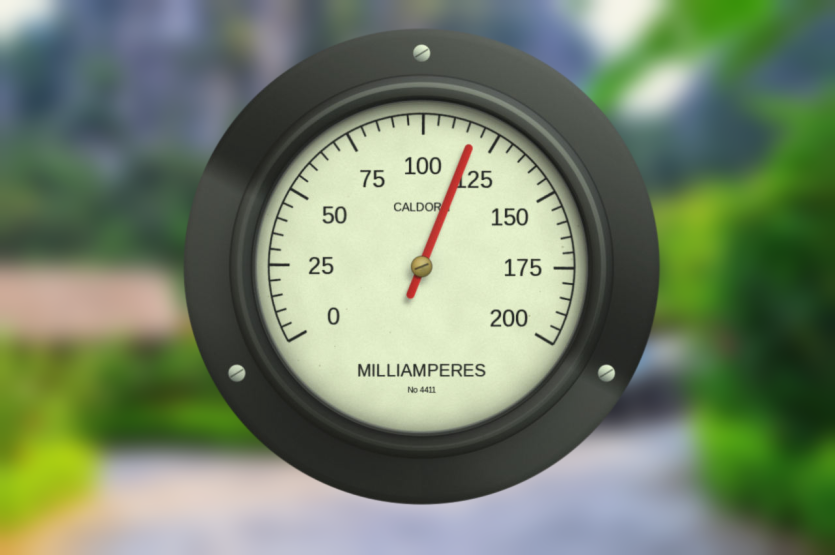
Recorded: value=117.5 unit=mA
